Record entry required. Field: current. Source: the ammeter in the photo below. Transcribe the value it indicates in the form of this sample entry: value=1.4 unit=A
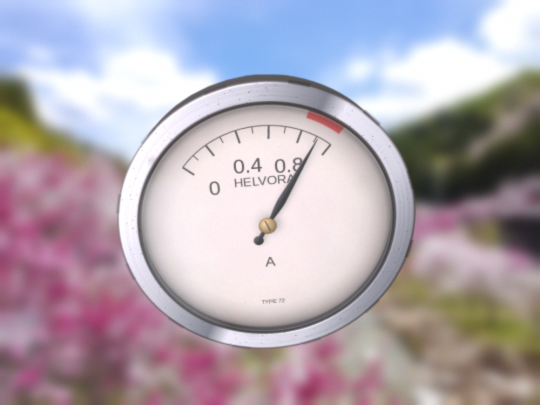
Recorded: value=0.9 unit=A
